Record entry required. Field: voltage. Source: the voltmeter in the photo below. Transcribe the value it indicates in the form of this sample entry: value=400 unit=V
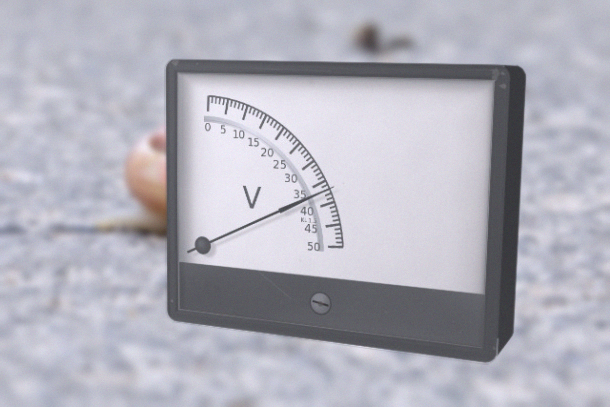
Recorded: value=37 unit=V
